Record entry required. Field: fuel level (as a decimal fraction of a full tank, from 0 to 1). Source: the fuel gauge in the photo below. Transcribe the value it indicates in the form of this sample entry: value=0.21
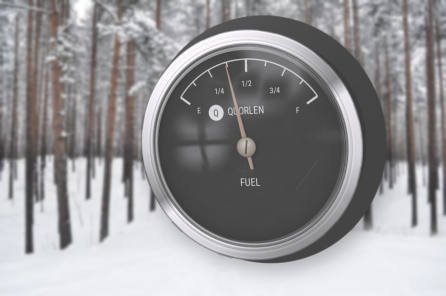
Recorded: value=0.375
